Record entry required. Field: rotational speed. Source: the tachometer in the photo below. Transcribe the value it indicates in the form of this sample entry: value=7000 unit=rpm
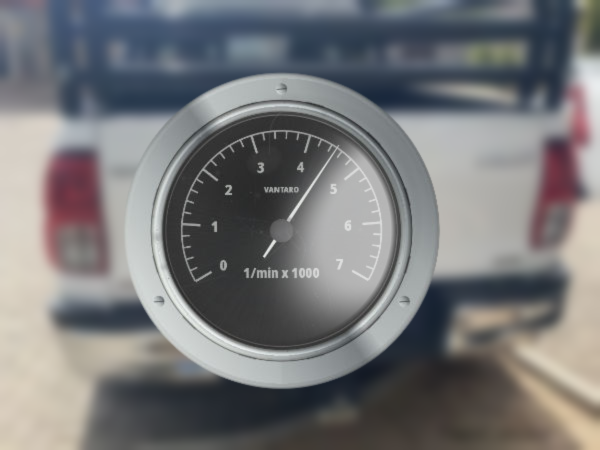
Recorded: value=4500 unit=rpm
